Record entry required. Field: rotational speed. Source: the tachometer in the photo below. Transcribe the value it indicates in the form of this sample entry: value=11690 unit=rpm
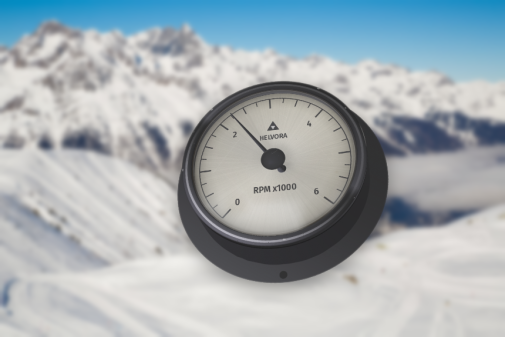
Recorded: value=2250 unit=rpm
